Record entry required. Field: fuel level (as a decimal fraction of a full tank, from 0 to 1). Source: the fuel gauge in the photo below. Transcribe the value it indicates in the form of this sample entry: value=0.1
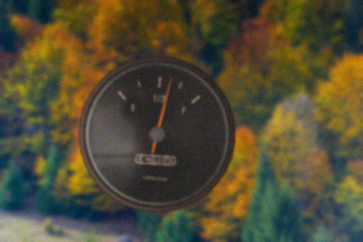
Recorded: value=0.625
